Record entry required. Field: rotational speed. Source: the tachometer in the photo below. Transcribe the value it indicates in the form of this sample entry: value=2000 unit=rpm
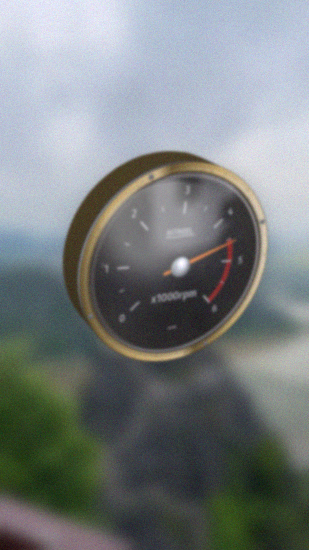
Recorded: value=4500 unit=rpm
